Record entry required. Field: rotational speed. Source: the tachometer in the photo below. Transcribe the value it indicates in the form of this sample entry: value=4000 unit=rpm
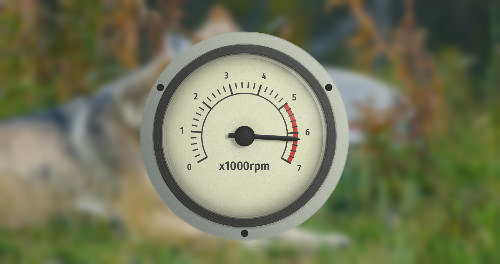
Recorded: value=6200 unit=rpm
